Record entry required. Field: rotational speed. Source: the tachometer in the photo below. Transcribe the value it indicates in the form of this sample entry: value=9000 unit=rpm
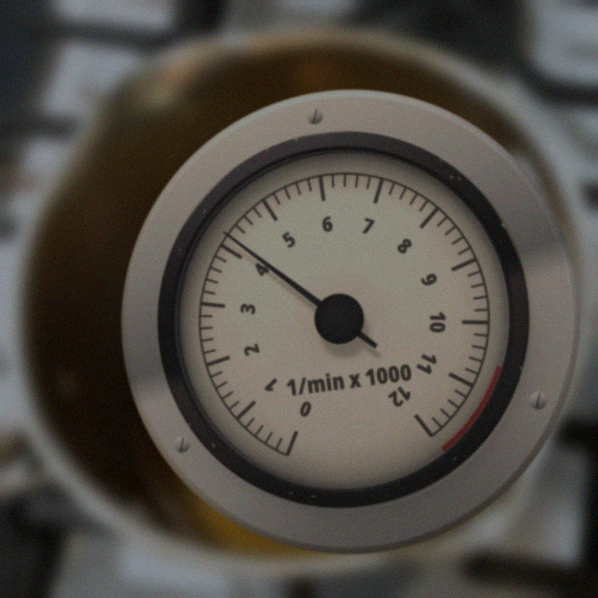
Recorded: value=4200 unit=rpm
